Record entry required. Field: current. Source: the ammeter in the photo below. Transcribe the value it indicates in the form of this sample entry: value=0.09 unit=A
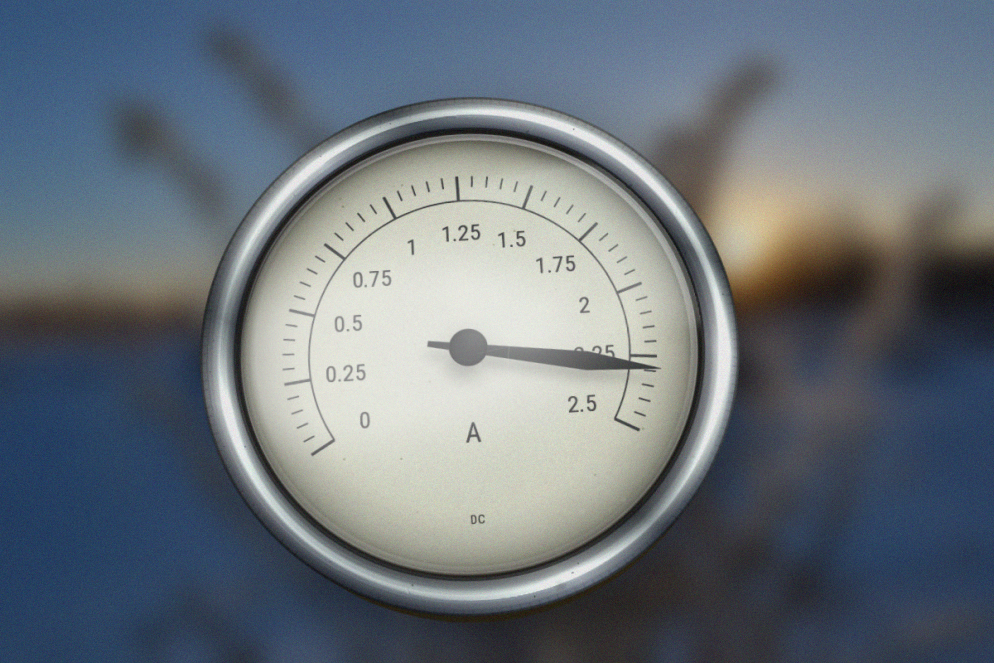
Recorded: value=2.3 unit=A
